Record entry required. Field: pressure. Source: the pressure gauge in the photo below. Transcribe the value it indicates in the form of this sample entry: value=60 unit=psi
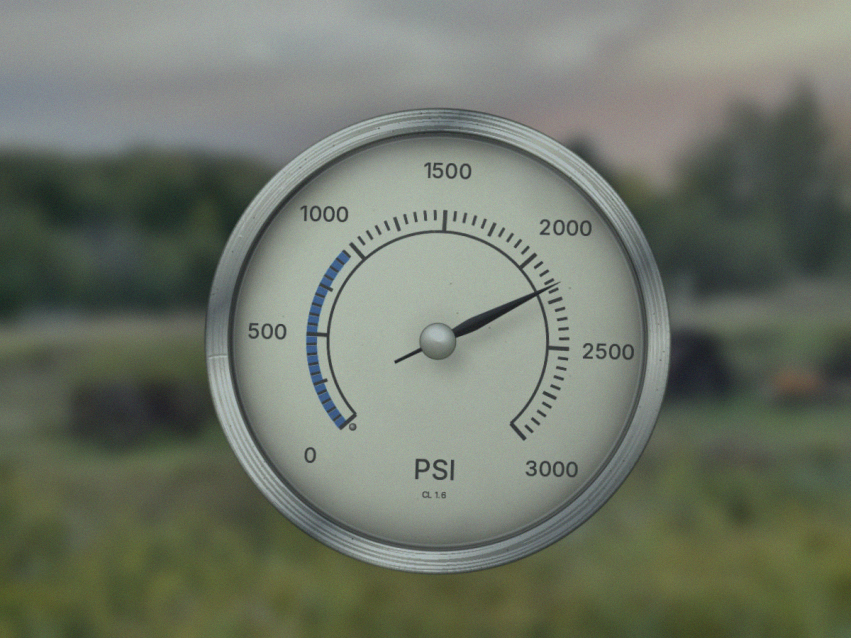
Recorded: value=2175 unit=psi
